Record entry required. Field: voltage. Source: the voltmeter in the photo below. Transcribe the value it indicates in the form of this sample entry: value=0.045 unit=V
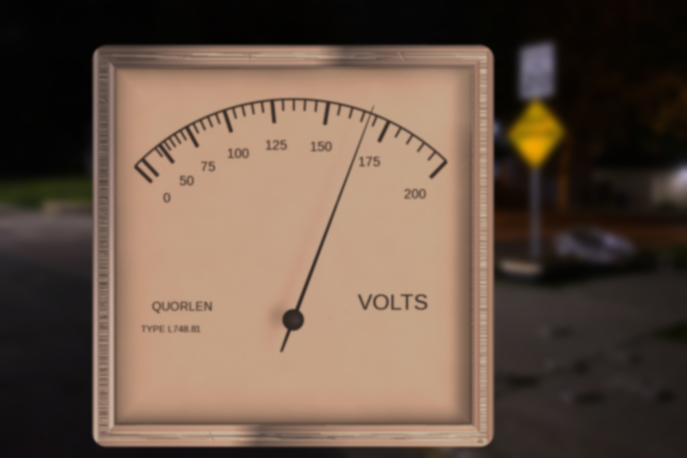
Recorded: value=167.5 unit=V
